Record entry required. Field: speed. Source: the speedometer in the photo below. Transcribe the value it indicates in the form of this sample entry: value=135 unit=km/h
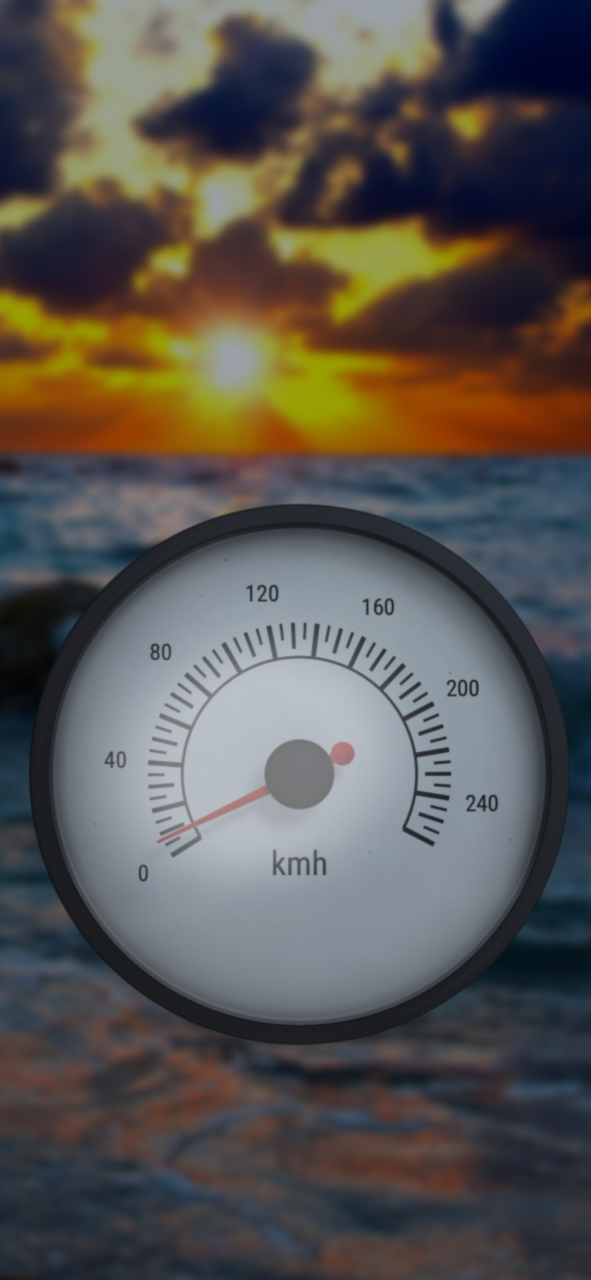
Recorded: value=7.5 unit=km/h
